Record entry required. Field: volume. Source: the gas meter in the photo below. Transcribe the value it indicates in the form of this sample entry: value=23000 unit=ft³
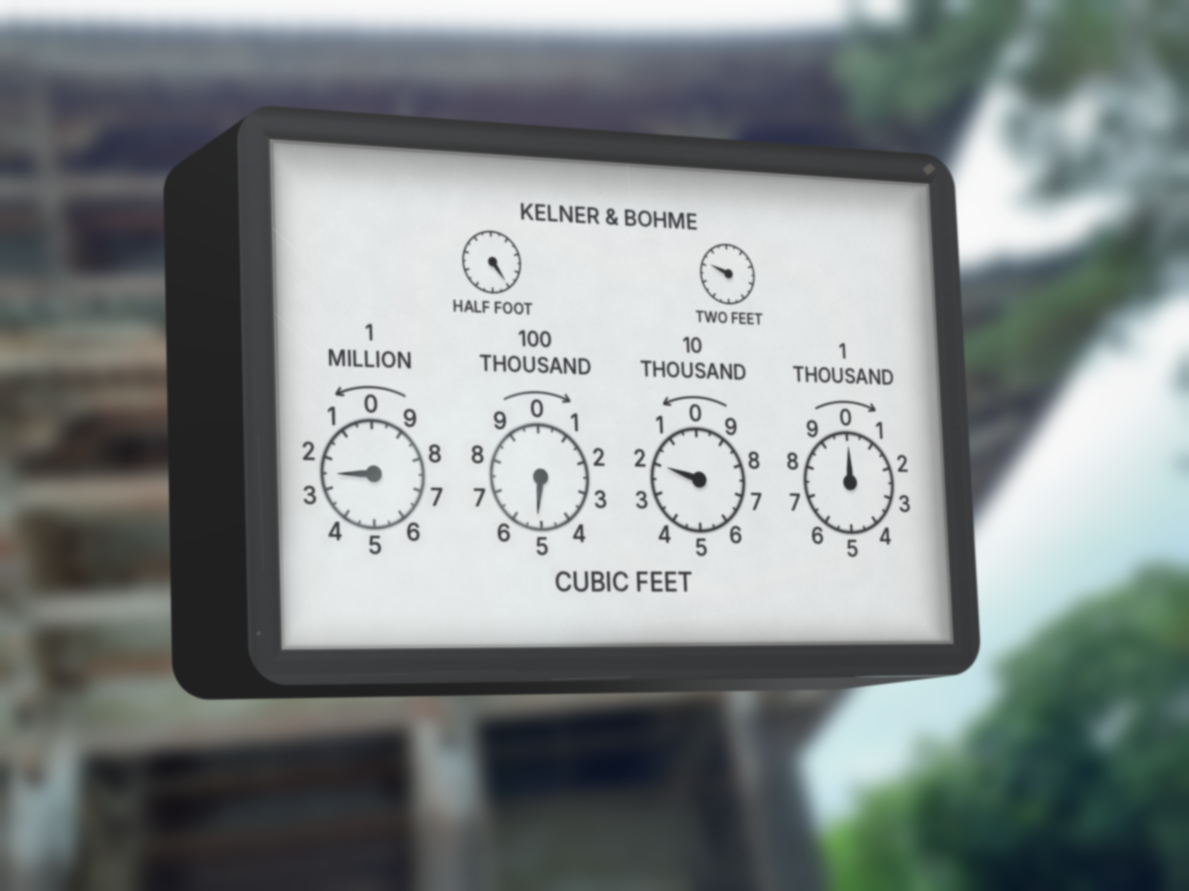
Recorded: value=252000 unit=ft³
